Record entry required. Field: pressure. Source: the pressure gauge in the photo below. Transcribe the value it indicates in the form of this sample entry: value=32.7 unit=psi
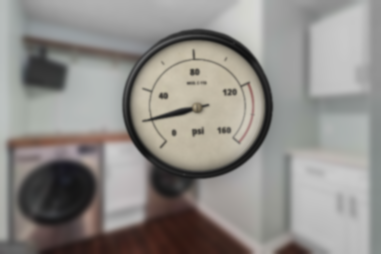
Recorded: value=20 unit=psi
